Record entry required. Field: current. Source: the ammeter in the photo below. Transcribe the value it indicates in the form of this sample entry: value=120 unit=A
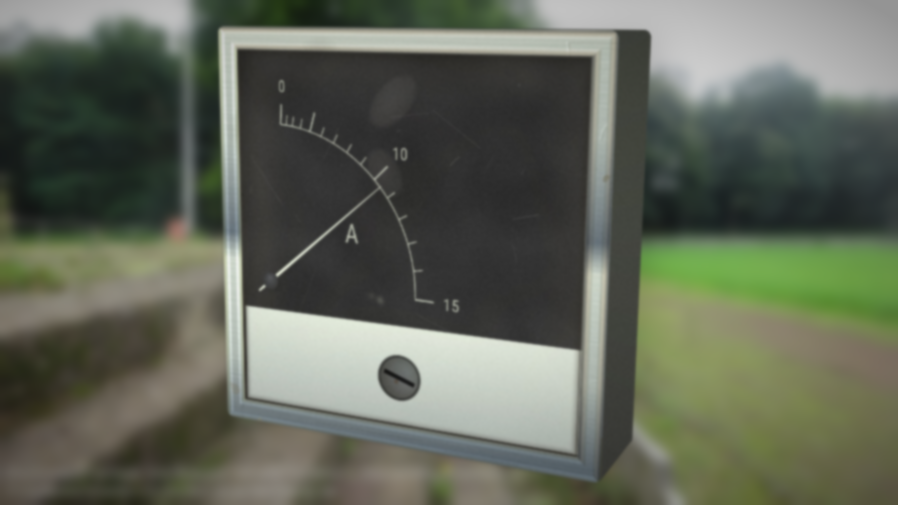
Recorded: value=10.5 unit=A
